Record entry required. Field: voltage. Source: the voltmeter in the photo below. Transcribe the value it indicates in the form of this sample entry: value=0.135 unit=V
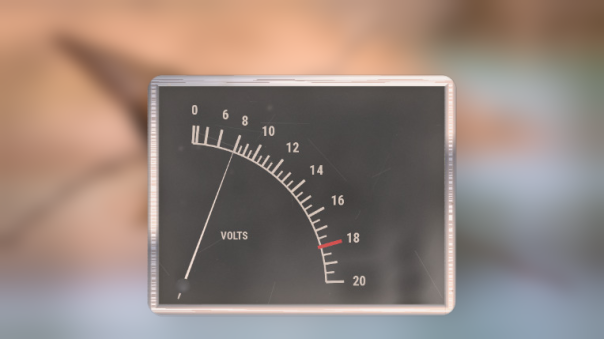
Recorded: value=8 unit=V
